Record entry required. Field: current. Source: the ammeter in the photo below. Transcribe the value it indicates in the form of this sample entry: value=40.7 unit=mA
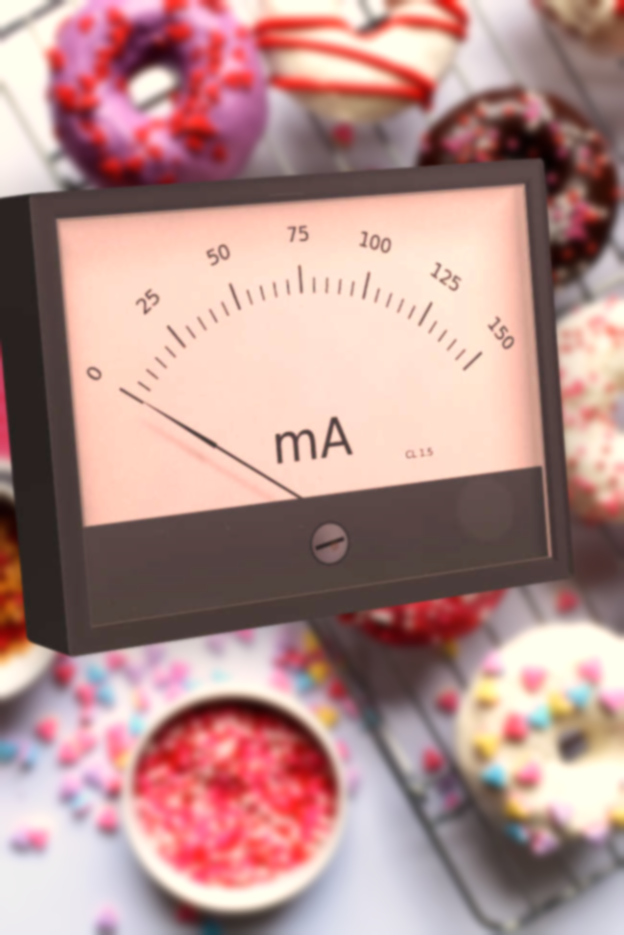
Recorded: value=0 unit=mA
